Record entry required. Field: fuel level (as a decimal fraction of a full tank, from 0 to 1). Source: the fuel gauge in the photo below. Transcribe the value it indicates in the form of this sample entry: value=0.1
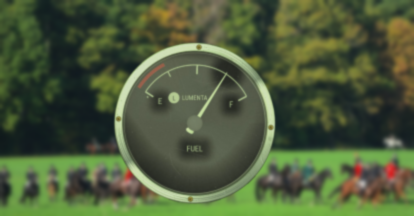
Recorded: value=0.75
